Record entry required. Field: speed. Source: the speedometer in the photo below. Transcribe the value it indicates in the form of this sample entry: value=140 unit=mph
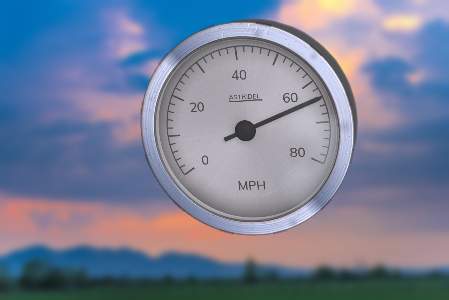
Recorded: value=64 unit=mph
